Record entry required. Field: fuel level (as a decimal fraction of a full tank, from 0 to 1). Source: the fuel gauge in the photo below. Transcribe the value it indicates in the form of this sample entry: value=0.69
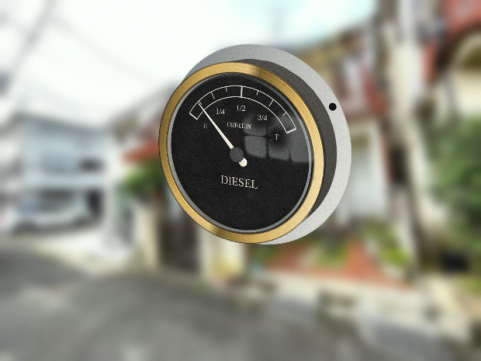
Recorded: value=0.125
